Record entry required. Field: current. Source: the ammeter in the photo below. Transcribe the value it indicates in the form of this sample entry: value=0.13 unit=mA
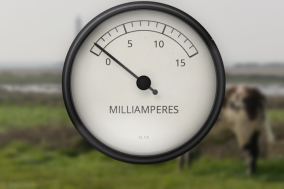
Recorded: value=1 unit=mA
